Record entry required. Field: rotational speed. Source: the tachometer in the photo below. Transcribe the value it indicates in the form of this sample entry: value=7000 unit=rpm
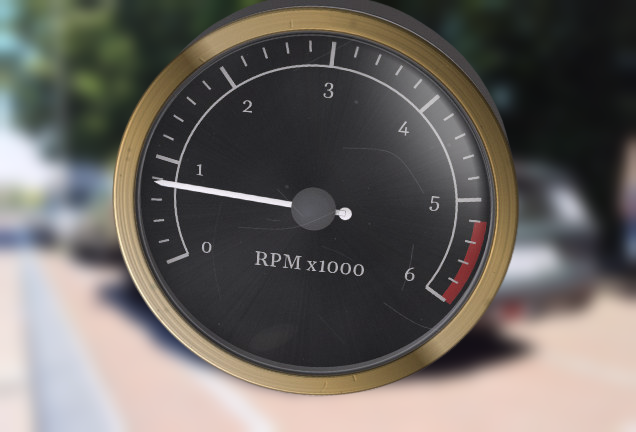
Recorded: value=800 unit=rpm
